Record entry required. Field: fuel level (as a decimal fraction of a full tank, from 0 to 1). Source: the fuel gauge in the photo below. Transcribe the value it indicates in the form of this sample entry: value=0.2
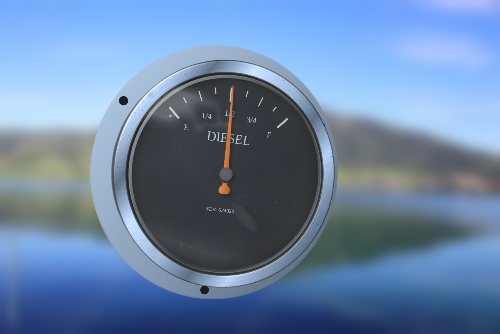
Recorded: value=0.5
